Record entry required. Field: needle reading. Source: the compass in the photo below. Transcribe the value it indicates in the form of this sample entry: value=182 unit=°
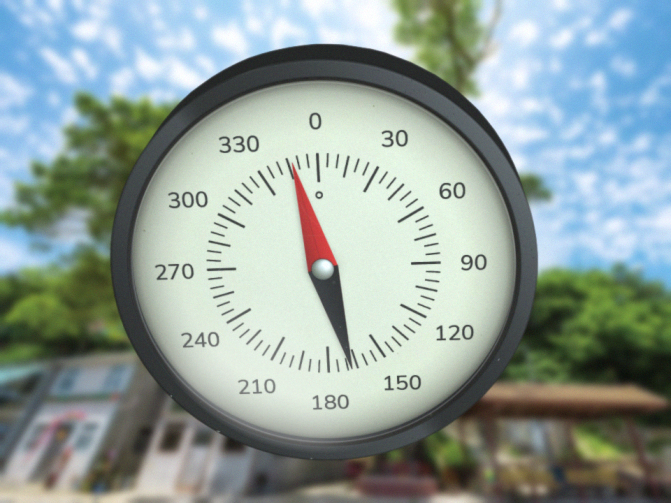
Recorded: value=347.5 unit=°
